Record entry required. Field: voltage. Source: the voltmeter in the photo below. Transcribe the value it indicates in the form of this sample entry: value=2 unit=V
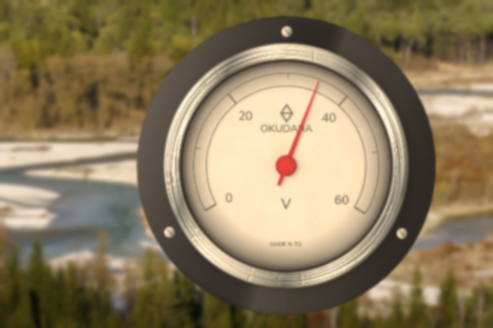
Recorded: value=35 unit=V
